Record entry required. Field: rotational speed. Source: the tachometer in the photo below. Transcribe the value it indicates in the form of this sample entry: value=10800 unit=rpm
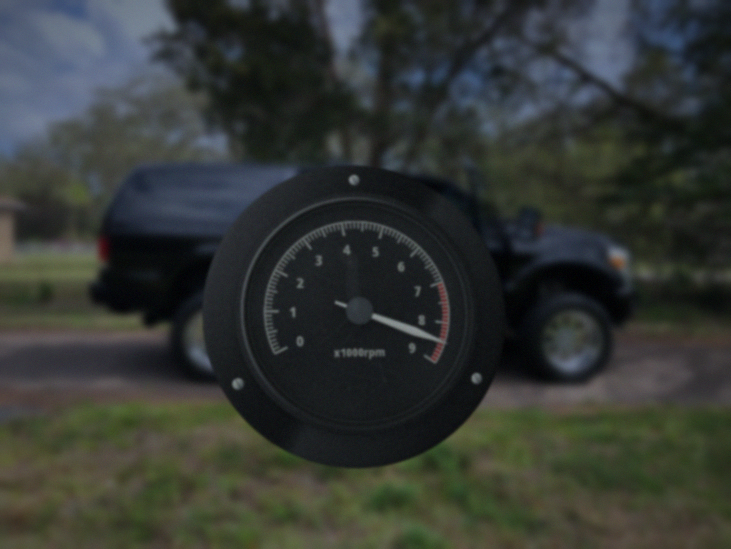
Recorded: value=8500 unit=rpm
